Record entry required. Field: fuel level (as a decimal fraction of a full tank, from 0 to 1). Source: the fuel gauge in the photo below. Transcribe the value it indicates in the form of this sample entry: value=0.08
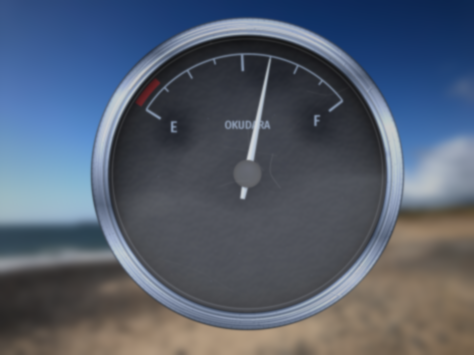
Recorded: value=0.625
